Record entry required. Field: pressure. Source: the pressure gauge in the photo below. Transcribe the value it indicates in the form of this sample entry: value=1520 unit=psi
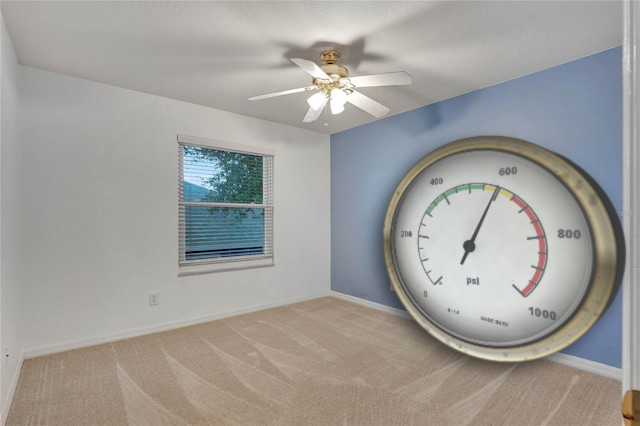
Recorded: value=600 unit=psi
